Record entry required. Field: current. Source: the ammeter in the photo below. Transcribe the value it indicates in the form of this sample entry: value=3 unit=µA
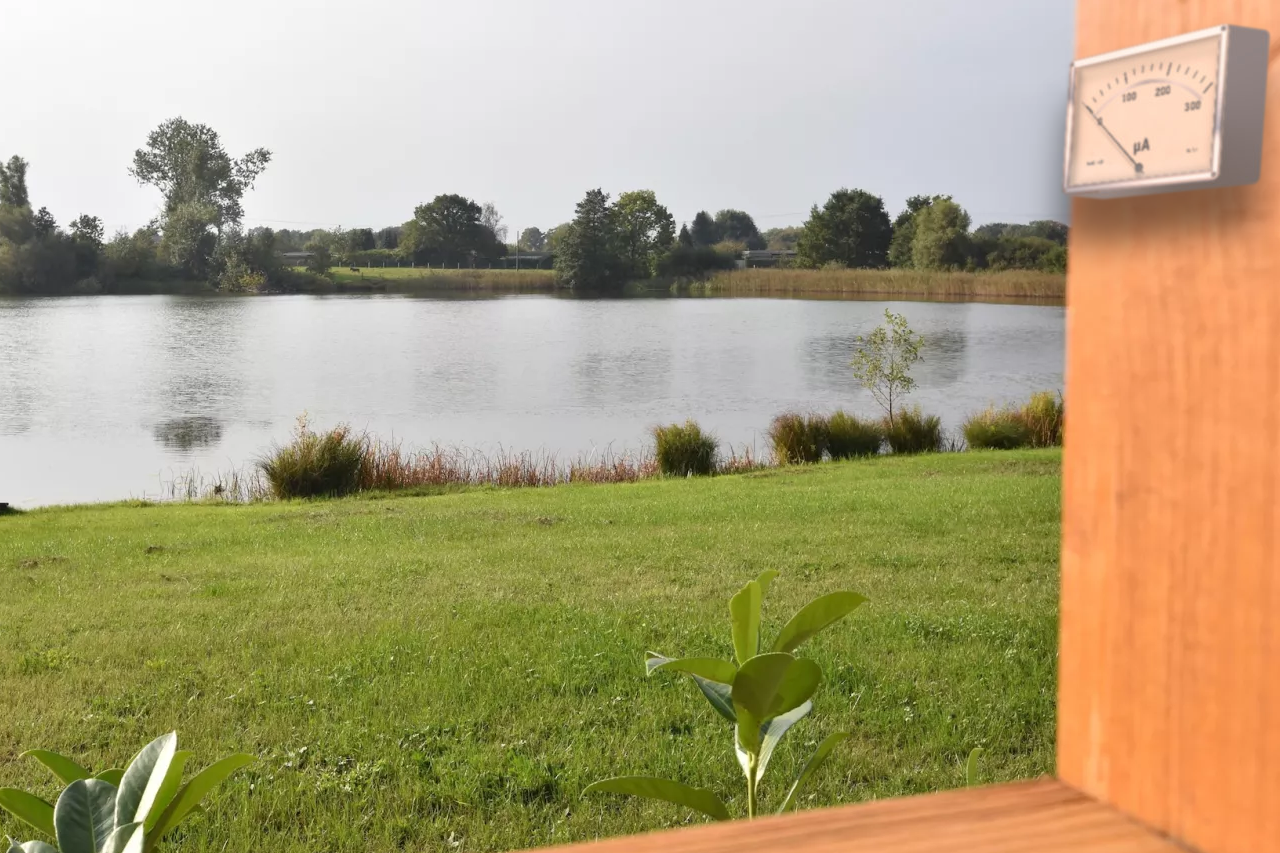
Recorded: value=0 unit=µA
